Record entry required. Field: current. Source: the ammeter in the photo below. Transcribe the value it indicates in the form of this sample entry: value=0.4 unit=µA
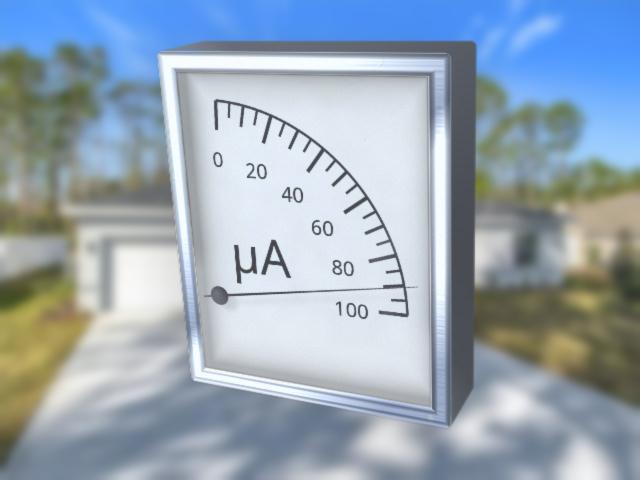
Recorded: value=90 unit=µA
